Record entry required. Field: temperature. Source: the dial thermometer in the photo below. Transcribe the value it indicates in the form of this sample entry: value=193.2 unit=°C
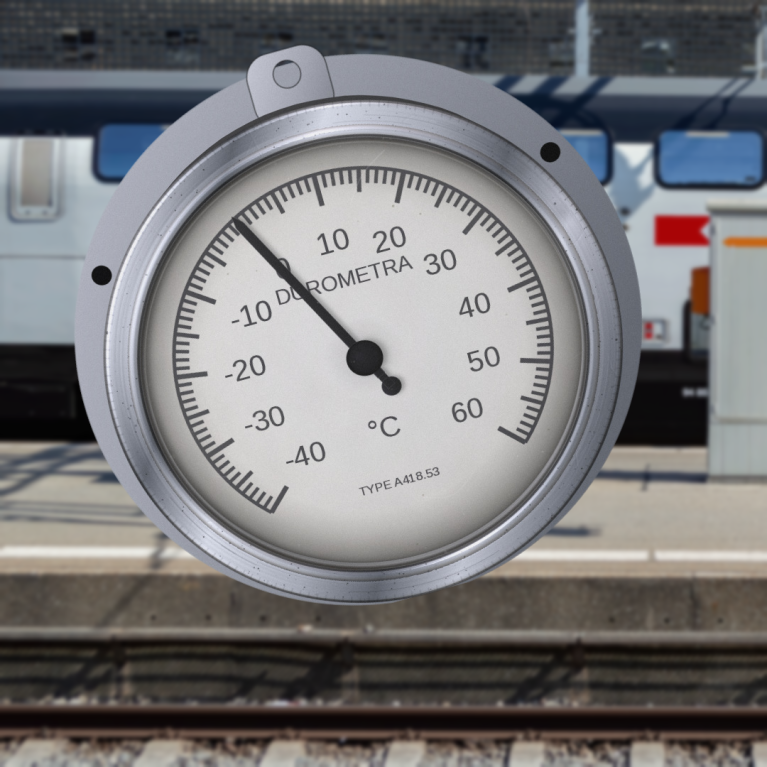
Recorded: value=0 unit=°C
